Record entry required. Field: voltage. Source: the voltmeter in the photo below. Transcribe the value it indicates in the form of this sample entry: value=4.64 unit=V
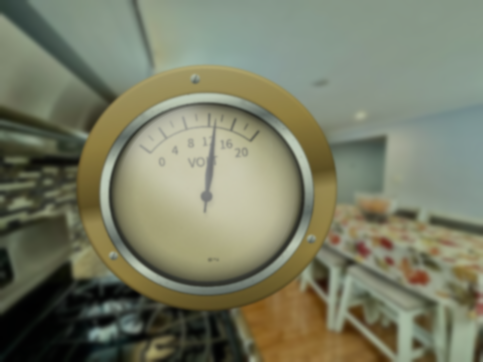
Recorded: value=13 unit=V
